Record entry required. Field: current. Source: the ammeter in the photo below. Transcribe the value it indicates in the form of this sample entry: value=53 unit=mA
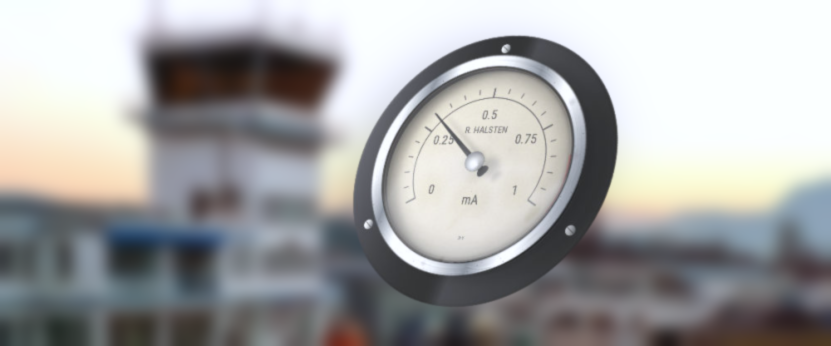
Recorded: value=0.3 unit=mA
